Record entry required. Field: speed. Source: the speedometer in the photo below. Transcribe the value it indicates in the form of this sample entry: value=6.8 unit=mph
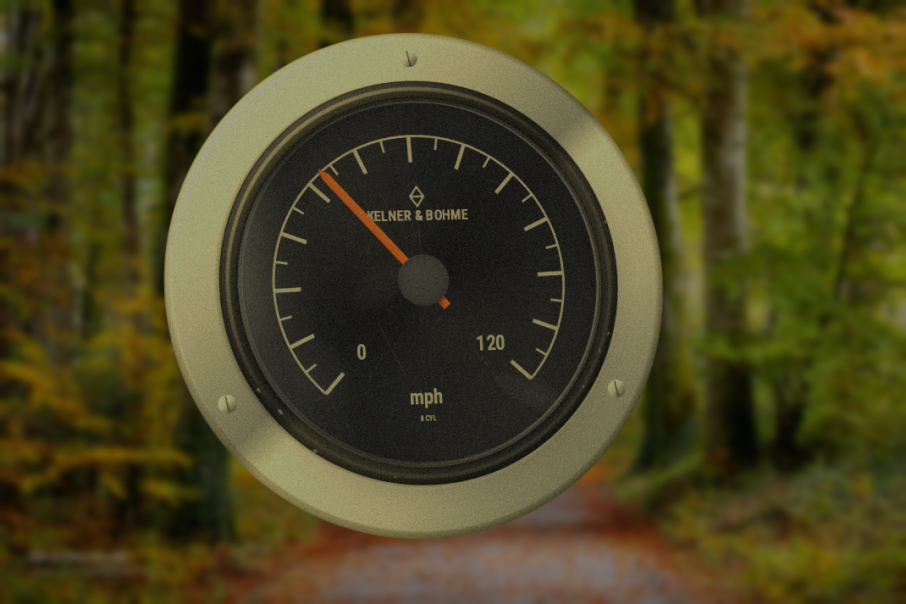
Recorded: value=42.5 unit=mph
